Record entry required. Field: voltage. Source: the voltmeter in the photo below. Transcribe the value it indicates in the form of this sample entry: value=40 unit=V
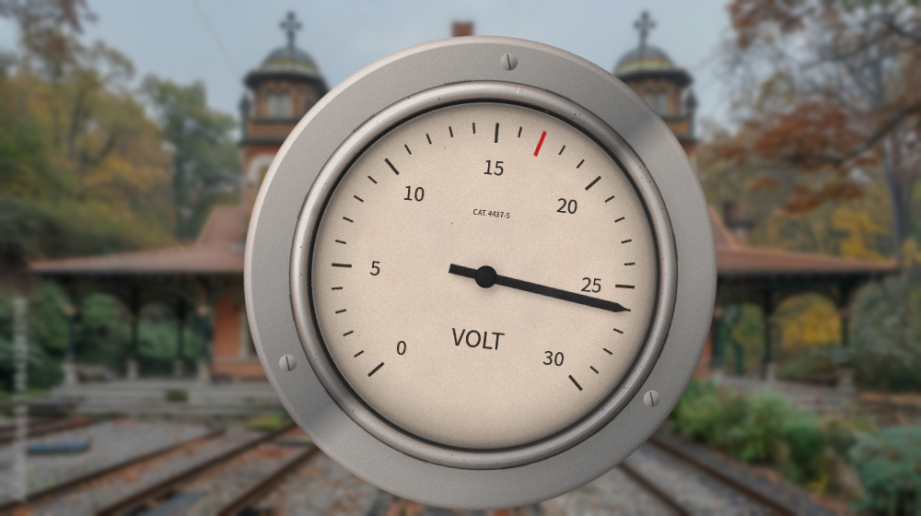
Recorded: value=26 unit=V
